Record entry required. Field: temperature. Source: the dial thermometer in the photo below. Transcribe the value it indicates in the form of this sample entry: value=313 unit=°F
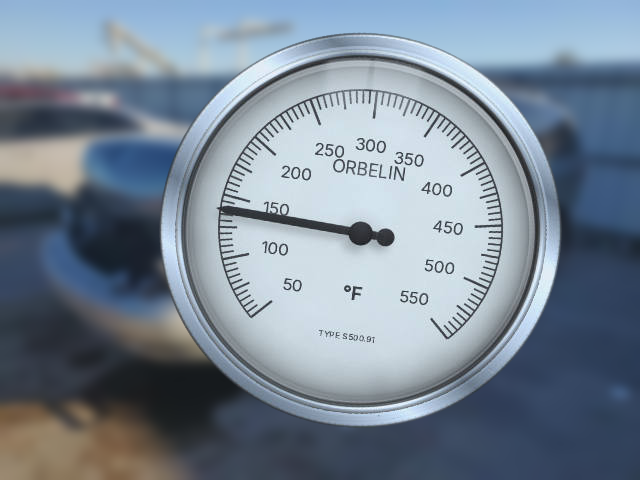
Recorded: value=140 unit=°F
